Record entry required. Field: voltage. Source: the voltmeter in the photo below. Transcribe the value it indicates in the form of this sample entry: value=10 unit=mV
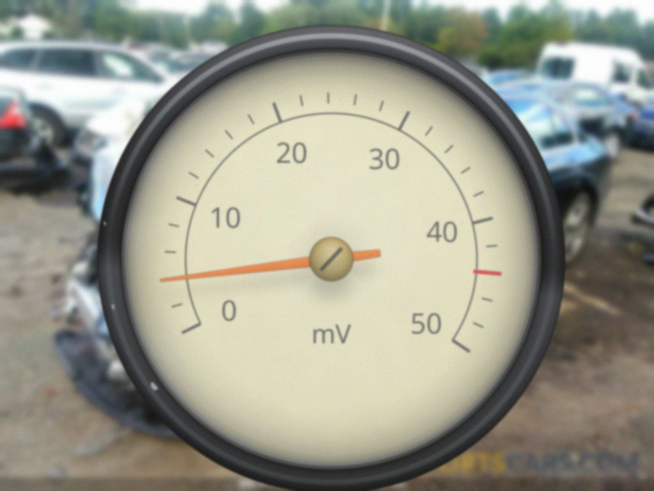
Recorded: value=4 unit=mV
